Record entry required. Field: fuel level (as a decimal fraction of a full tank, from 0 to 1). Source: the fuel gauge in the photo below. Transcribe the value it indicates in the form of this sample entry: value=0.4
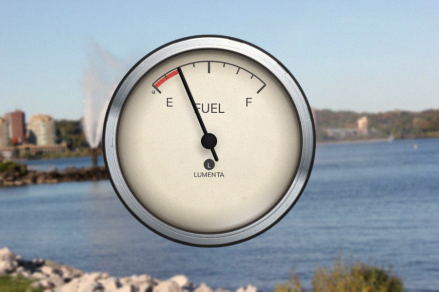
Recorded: value=0.25
